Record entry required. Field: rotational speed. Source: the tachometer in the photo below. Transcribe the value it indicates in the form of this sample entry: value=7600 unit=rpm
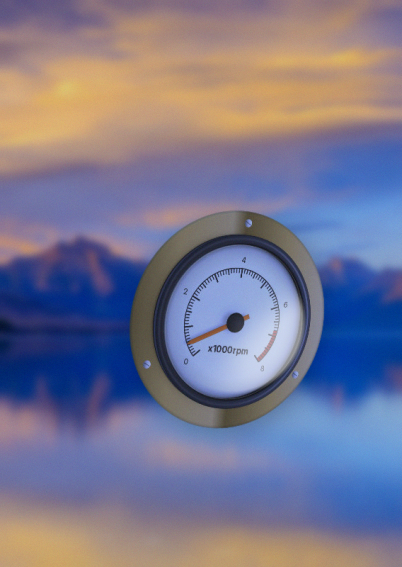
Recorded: value=500 unit=rpm
